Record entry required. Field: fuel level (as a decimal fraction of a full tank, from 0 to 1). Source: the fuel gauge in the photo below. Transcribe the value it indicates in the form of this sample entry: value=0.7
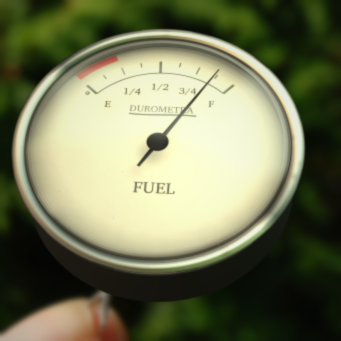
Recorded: value=0.875
